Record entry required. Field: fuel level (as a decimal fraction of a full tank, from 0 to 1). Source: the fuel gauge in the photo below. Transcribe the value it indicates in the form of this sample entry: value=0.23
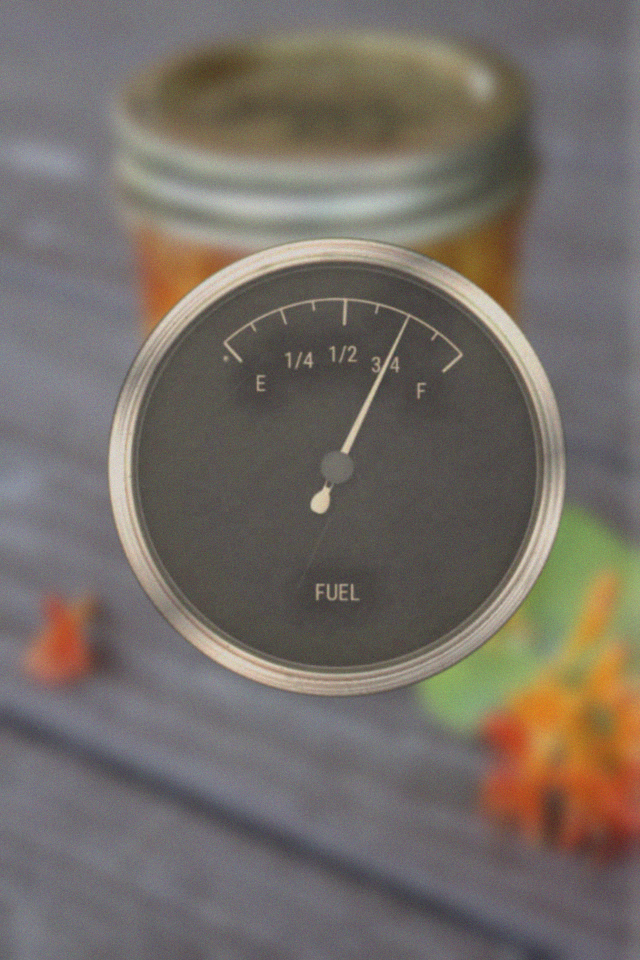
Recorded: value=0.75
